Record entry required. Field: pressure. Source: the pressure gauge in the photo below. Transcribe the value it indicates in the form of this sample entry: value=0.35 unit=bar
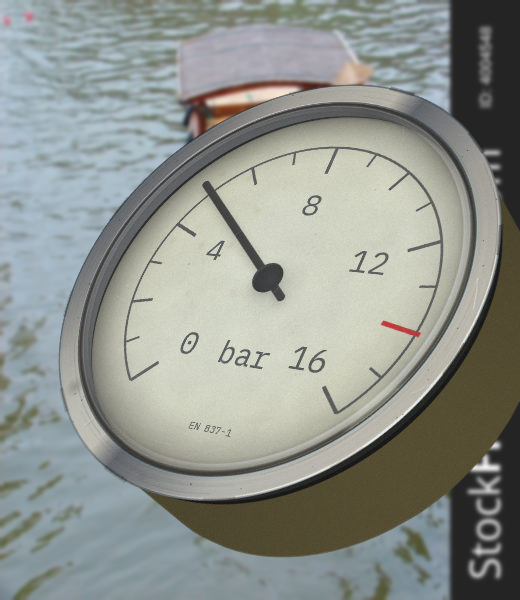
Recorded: value=5 unit=bar
